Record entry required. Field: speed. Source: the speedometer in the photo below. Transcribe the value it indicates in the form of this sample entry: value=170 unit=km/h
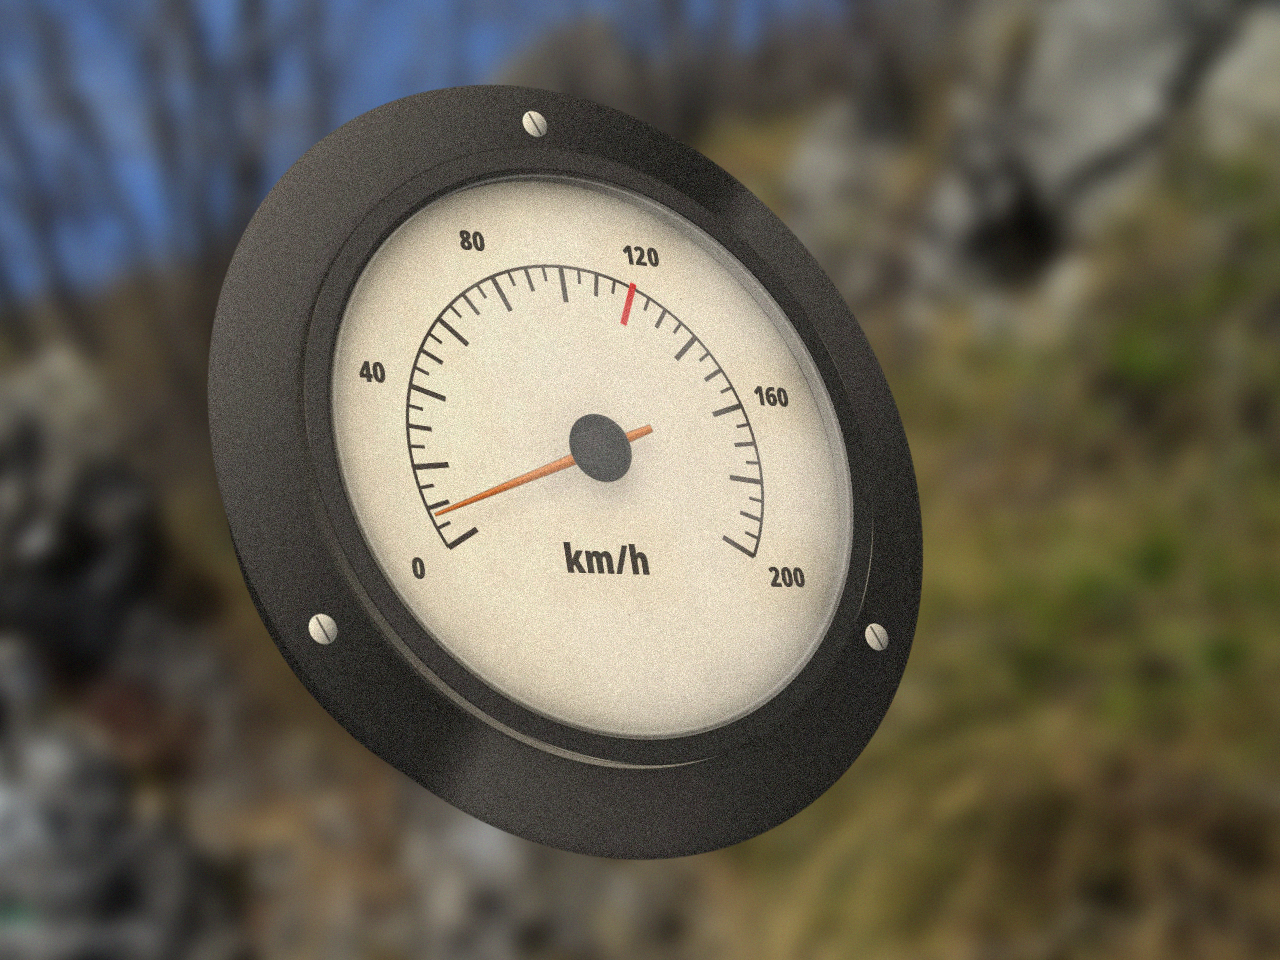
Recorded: value=7.5 unit=km/h
